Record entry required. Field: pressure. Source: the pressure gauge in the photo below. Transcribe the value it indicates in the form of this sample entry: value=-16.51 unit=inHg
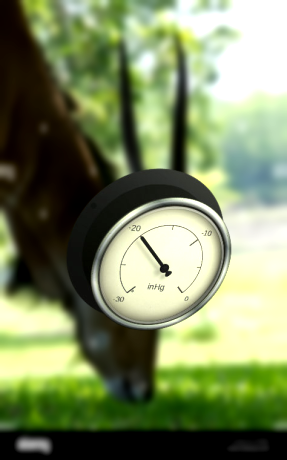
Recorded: value=-20 unit=inHg
